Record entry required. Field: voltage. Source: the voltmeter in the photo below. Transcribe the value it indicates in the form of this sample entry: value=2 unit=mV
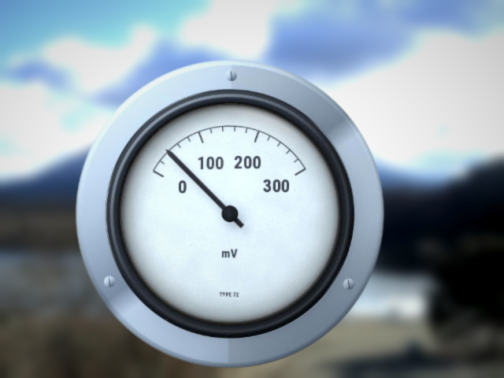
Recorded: value=40 unit=mV
